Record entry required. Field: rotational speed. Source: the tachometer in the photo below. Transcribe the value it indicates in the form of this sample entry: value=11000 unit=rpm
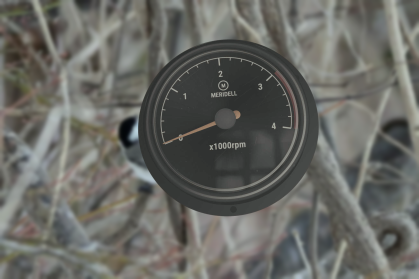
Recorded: value=0 unit=rpm
